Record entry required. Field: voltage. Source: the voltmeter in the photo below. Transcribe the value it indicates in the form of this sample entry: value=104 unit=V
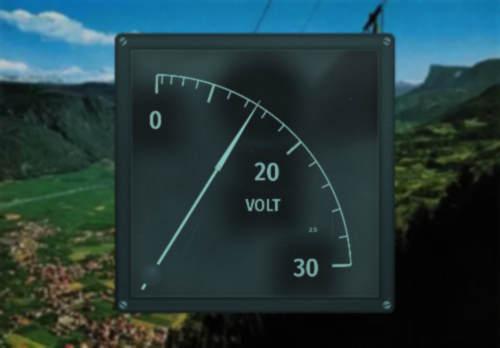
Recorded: value=15 unit=V
